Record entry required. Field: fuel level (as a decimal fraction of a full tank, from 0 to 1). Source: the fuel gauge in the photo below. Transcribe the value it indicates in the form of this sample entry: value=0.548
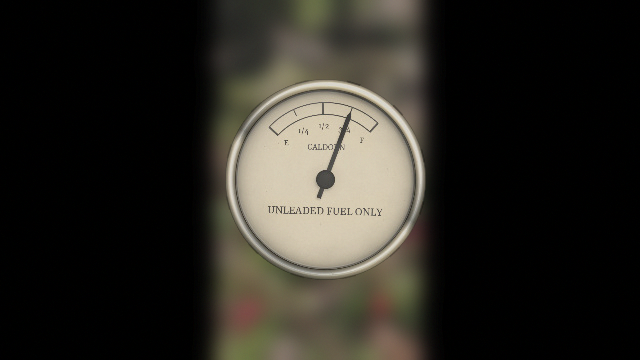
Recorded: value=0.75
